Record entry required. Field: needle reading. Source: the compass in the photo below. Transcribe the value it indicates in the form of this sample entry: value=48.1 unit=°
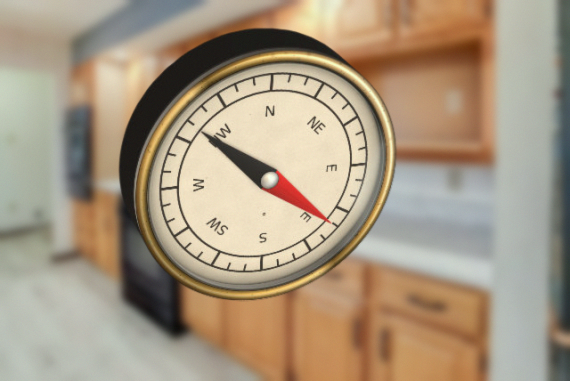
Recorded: value=130 unit=°
